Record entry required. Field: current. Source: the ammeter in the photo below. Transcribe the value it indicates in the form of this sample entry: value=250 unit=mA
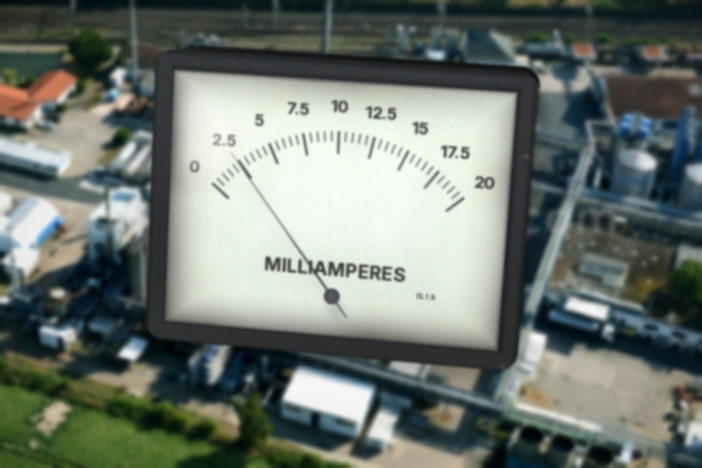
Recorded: value=2.5 unit=mA
